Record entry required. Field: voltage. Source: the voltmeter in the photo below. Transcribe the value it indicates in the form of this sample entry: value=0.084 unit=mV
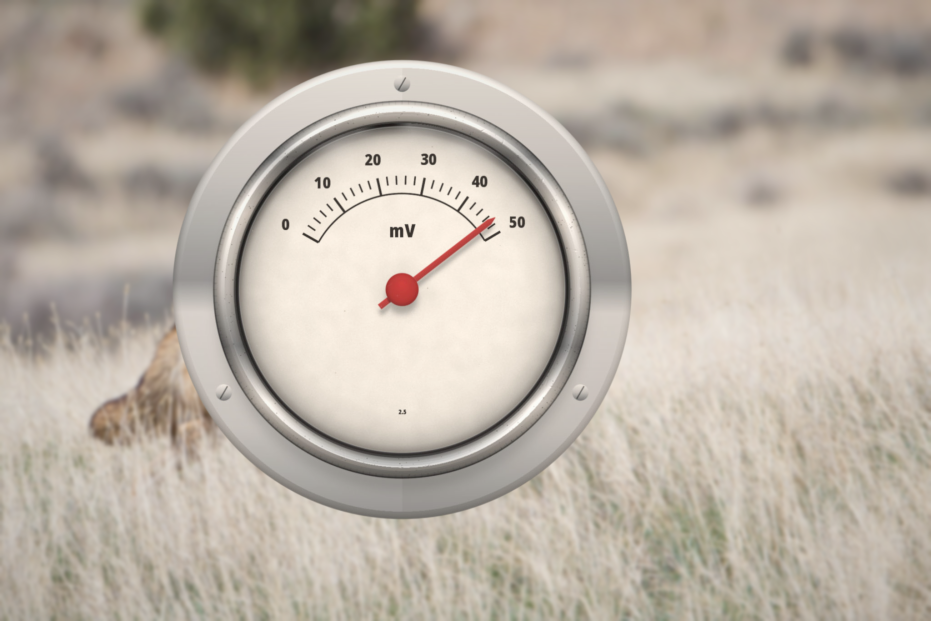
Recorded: value=47 unit=mV
